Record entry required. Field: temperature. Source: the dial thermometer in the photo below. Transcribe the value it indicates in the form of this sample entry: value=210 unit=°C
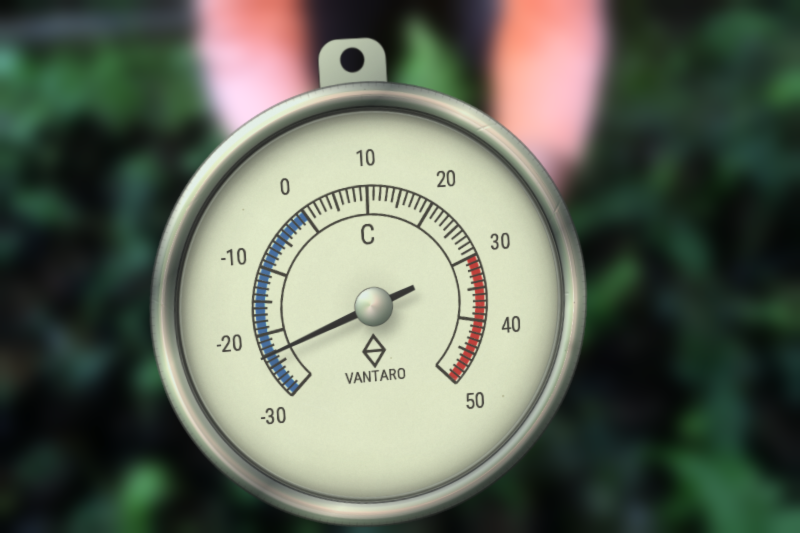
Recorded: value=-23 unit=°C
